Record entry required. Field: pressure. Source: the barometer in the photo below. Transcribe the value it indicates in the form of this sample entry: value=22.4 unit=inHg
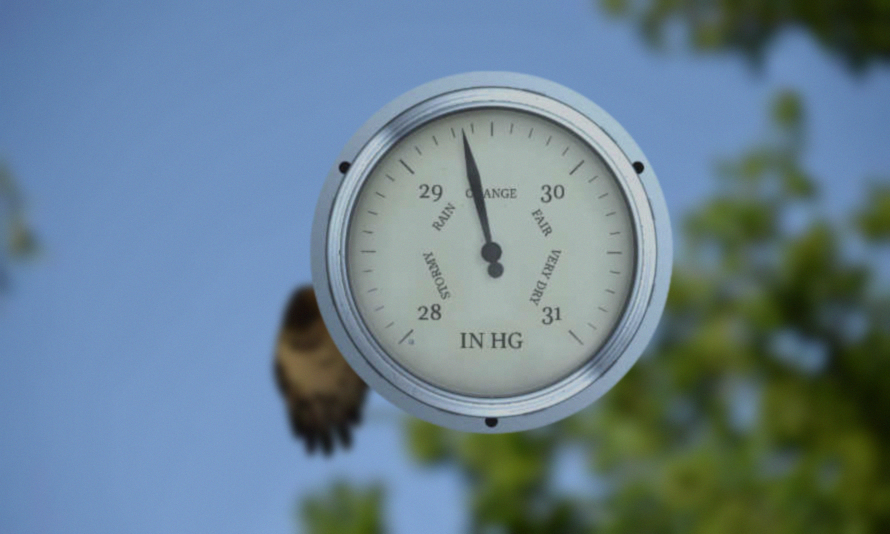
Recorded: value=29.35 unit=inHg
